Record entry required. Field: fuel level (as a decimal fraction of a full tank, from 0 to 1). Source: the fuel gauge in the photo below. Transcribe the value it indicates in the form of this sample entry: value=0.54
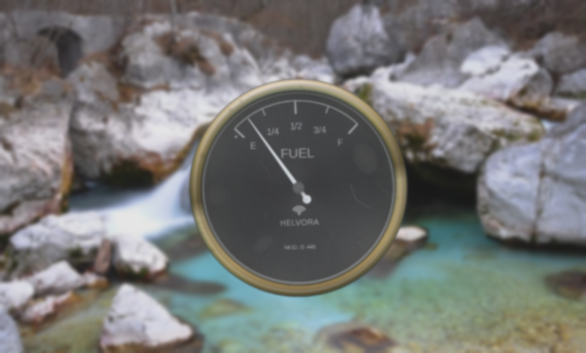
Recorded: value=0.125
